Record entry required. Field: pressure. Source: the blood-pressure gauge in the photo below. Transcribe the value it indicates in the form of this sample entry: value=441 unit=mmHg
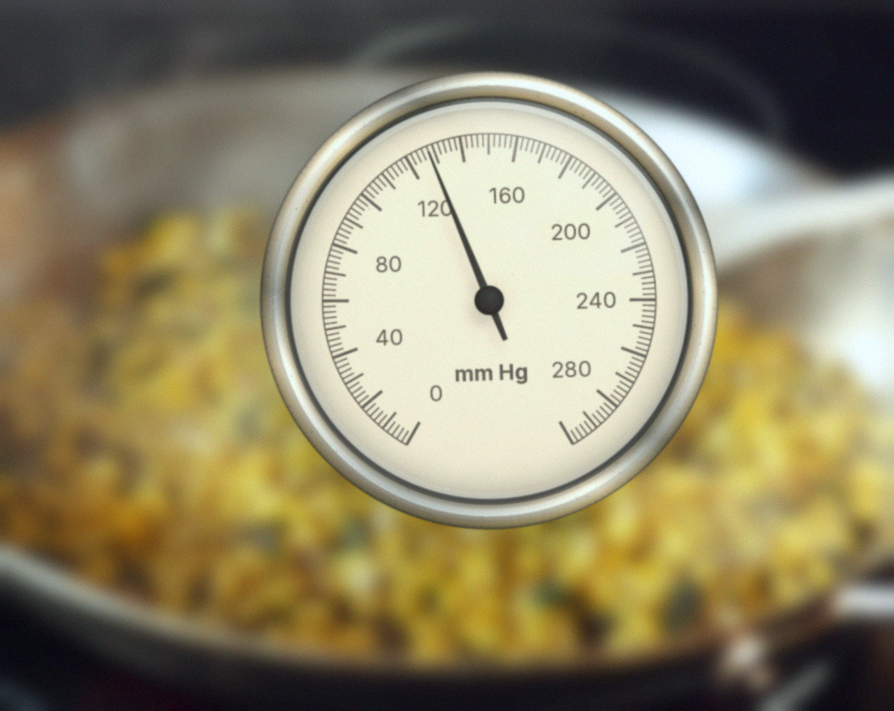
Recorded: value=128 unit=mmHg
